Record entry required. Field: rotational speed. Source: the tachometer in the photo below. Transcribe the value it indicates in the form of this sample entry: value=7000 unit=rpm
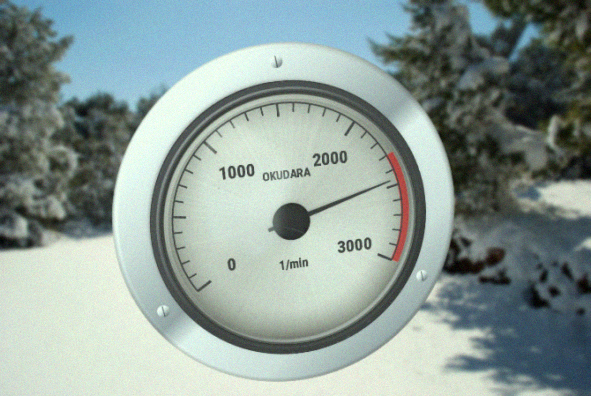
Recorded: value=2450 unit=rpm
